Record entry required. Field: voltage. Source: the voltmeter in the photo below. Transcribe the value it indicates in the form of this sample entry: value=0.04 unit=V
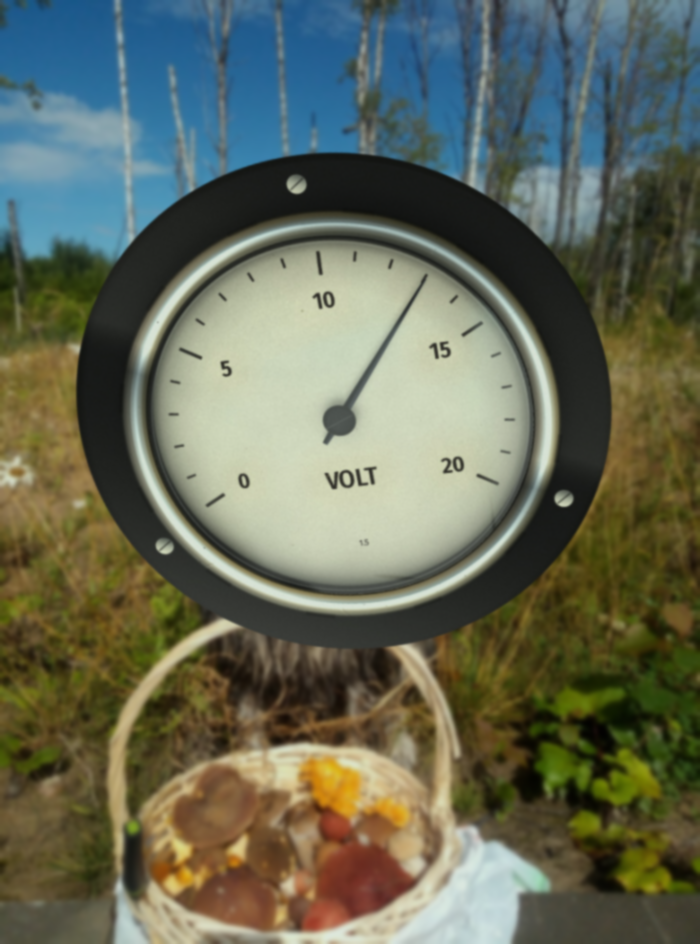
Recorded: value=13 unit=V
